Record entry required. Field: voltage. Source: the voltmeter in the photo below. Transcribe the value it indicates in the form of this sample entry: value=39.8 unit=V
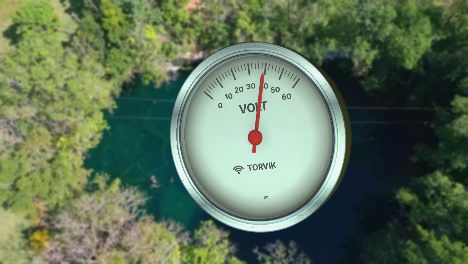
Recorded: value=40 unit=V
